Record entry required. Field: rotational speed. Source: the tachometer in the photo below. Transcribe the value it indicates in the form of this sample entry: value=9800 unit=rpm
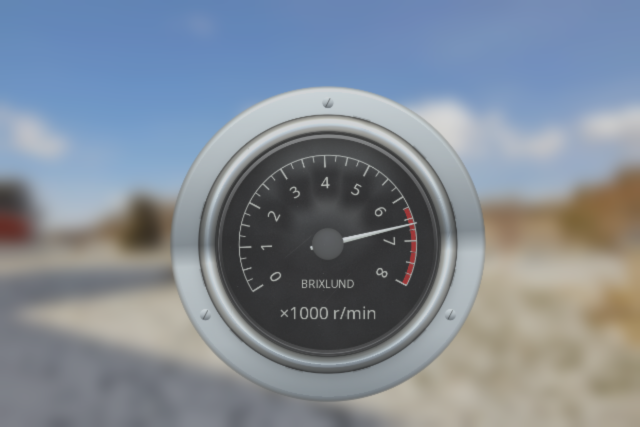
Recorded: value=6625 unit=rpm
